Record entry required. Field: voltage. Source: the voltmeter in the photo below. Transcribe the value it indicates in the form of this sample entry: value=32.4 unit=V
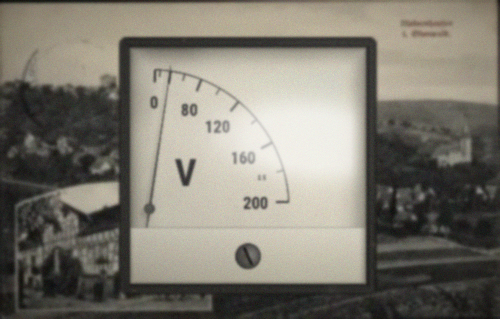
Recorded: value=40 unit=V
